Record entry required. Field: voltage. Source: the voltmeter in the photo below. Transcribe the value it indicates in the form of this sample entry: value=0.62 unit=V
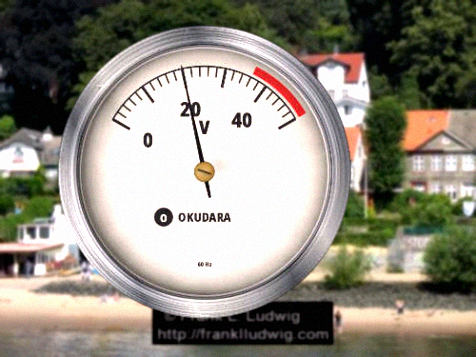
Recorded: value=20 unit=V
